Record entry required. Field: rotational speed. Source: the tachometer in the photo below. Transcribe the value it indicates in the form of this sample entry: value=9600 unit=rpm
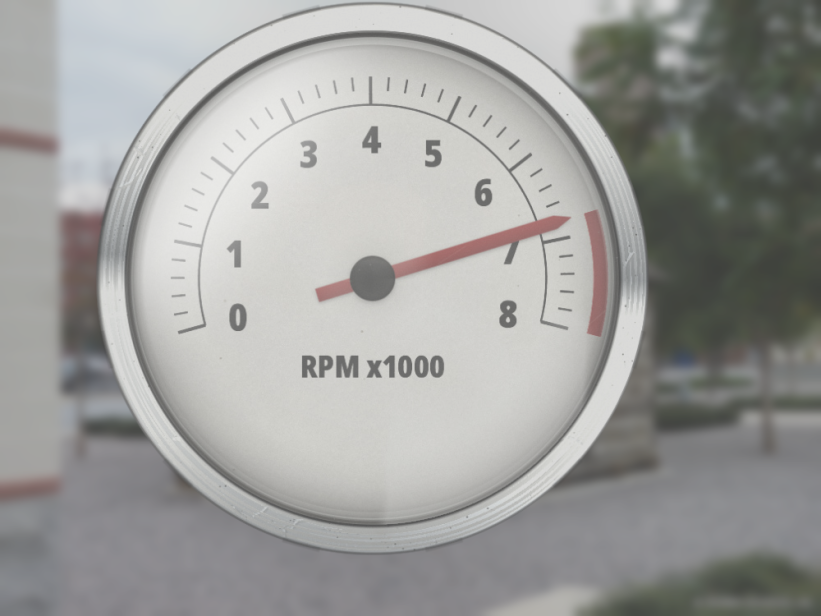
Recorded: value=6800 unit=rpm
